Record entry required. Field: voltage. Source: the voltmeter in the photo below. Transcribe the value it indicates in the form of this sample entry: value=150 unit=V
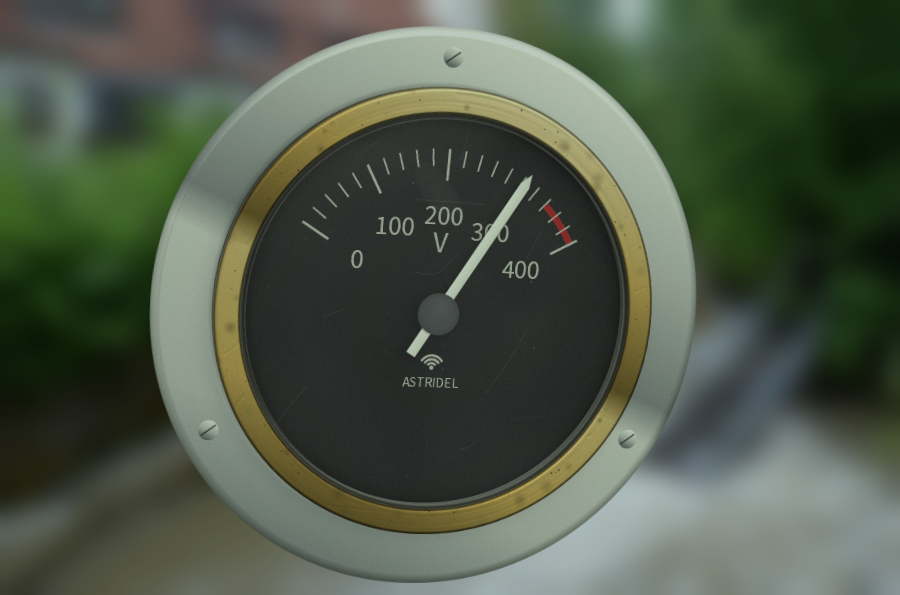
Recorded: value=300 unit=V
